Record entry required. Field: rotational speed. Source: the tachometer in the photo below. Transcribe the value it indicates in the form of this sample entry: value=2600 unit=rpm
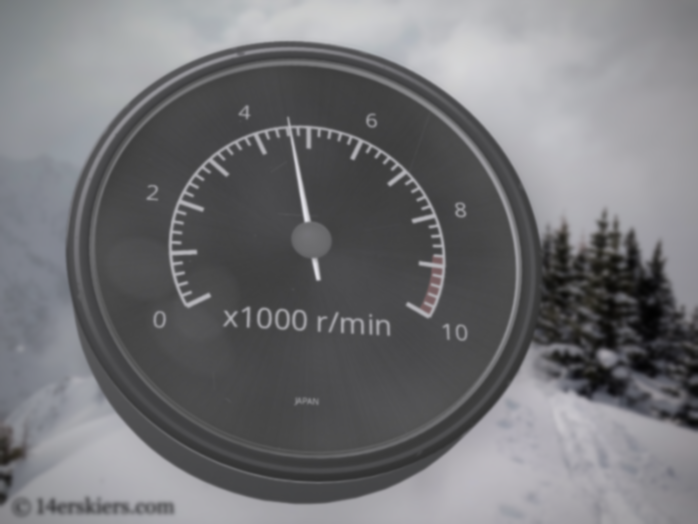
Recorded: value=4600 unit=rpm
